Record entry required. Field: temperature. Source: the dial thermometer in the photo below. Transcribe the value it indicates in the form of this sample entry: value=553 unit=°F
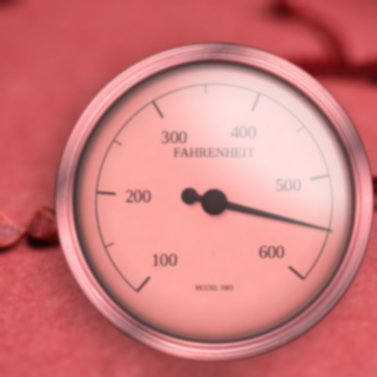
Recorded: value=550 unit=°F
